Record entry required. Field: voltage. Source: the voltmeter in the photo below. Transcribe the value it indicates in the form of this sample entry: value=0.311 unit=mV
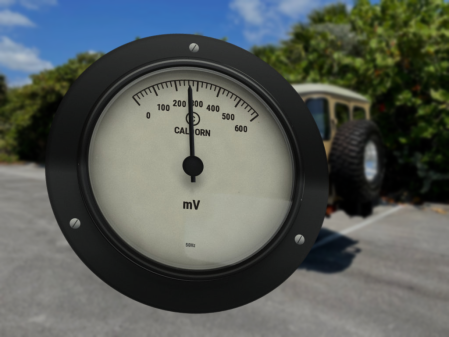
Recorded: value=260 unit=mV
